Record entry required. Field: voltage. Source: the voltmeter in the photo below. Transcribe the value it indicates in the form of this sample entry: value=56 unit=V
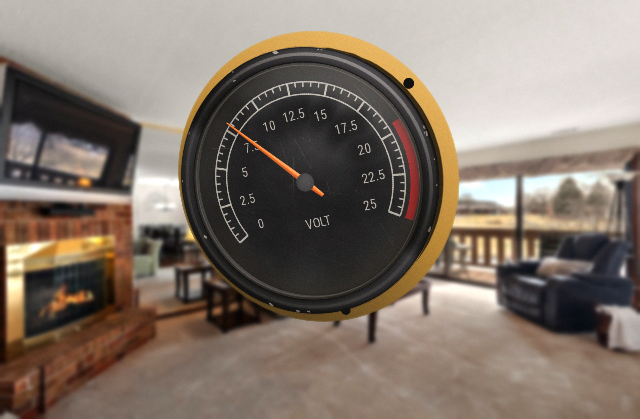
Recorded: value=8 unit=V
